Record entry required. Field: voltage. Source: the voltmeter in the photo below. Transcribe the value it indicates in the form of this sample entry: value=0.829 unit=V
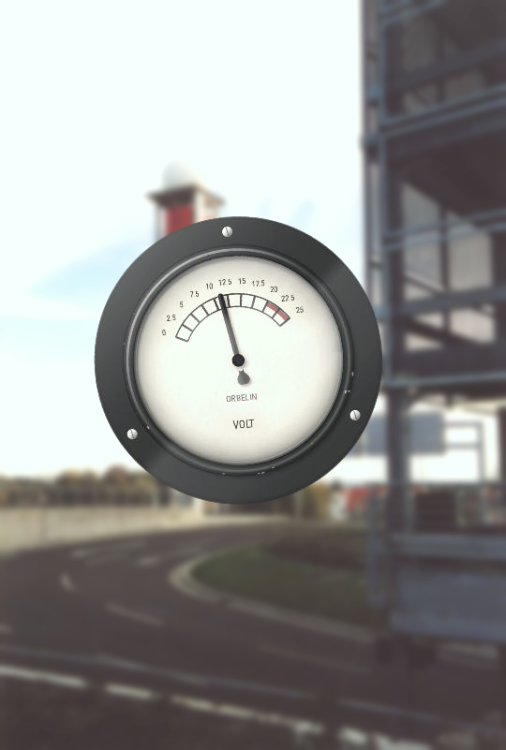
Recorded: value=11.25 unit=V
